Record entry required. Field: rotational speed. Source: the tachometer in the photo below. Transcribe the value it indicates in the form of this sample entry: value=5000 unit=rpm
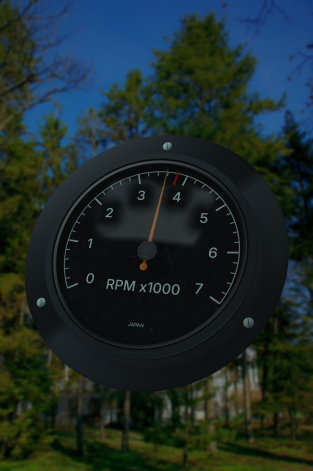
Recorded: value=3600 unit=rpm
